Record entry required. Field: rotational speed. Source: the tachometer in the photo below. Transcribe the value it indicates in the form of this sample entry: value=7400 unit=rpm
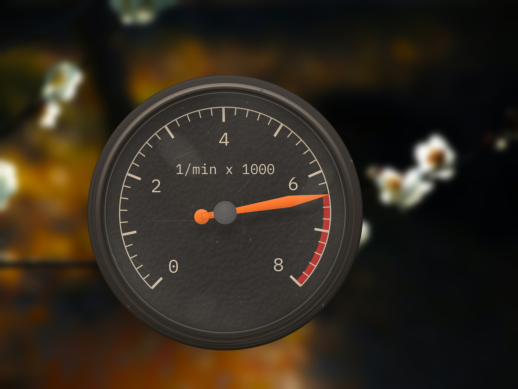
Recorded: value=6400 unit=rpm
